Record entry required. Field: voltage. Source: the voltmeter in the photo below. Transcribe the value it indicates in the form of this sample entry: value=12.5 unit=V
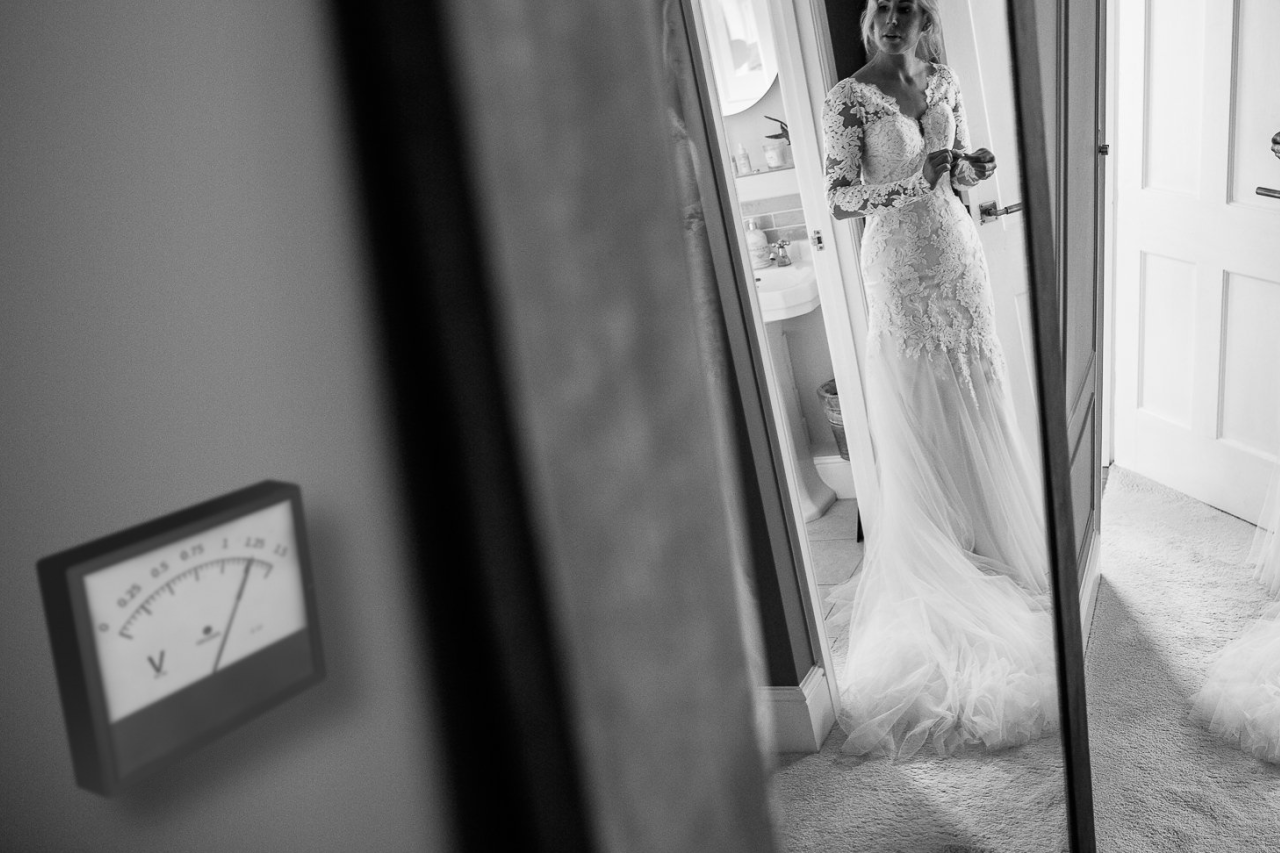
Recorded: value=1.25 unit=V
